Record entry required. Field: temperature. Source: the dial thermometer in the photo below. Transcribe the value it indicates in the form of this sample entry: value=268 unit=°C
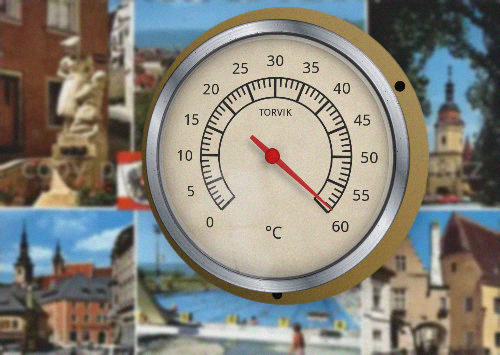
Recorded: value=59 unit=°C
